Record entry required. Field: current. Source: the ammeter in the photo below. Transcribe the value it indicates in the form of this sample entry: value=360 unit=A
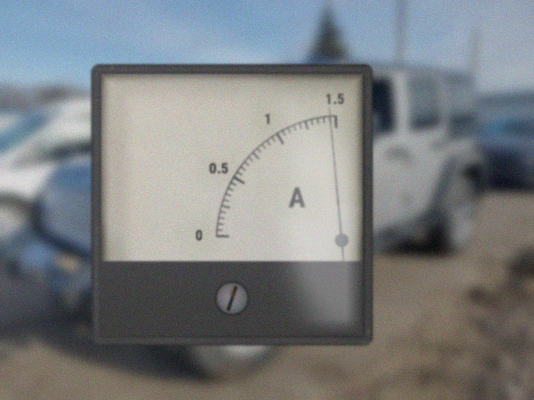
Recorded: value=1.45 unit=A
